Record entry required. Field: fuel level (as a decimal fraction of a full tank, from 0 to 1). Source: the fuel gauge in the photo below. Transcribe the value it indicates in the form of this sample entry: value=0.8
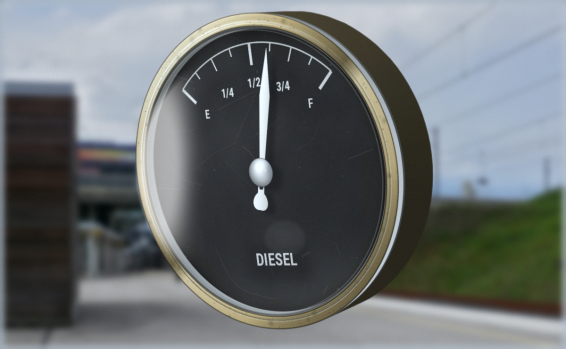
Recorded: value=0.625
